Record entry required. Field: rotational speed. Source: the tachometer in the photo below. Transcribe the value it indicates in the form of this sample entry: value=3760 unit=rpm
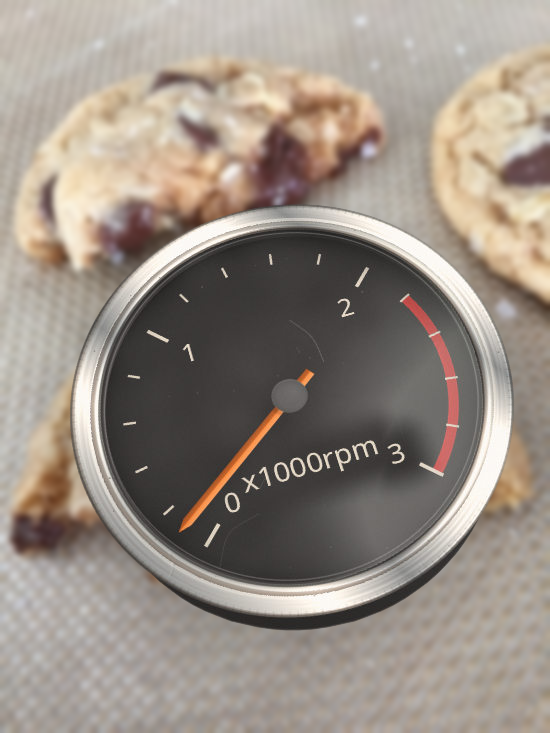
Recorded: value=100 unit=rpm
